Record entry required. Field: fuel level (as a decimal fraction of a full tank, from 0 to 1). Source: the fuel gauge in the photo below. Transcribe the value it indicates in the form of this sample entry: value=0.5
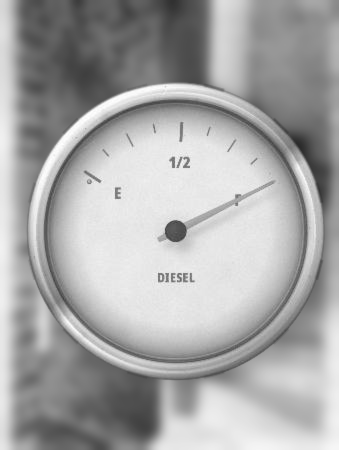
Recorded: value=1
